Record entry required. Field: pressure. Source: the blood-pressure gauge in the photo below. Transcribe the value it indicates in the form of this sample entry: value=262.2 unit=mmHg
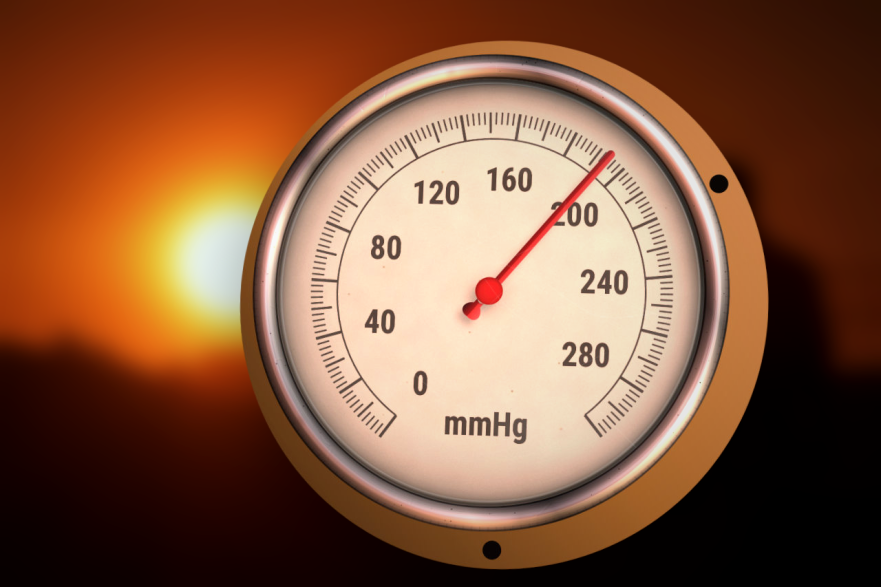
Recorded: value=194 unit=mmHg
